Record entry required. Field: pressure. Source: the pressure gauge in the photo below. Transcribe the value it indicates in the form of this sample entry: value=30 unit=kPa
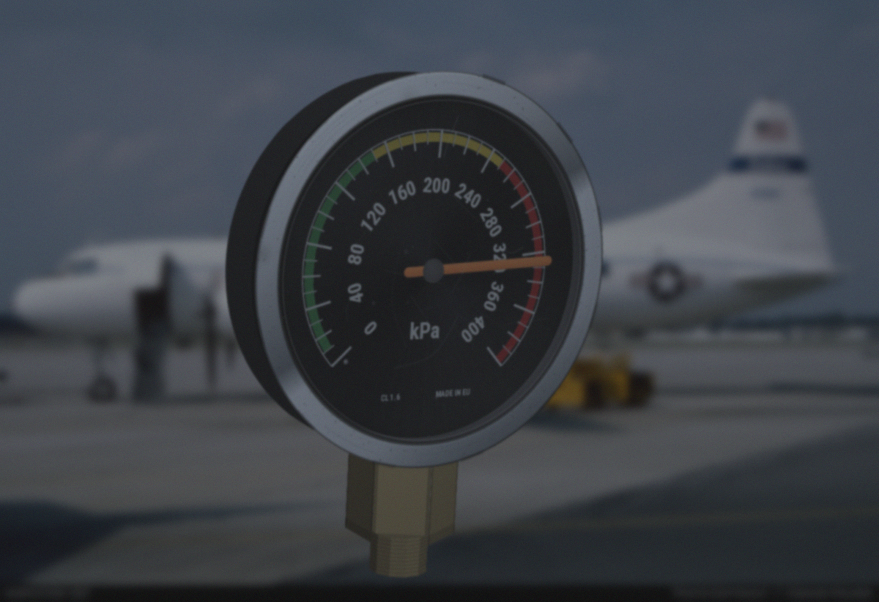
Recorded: value=325 unit=kPa
